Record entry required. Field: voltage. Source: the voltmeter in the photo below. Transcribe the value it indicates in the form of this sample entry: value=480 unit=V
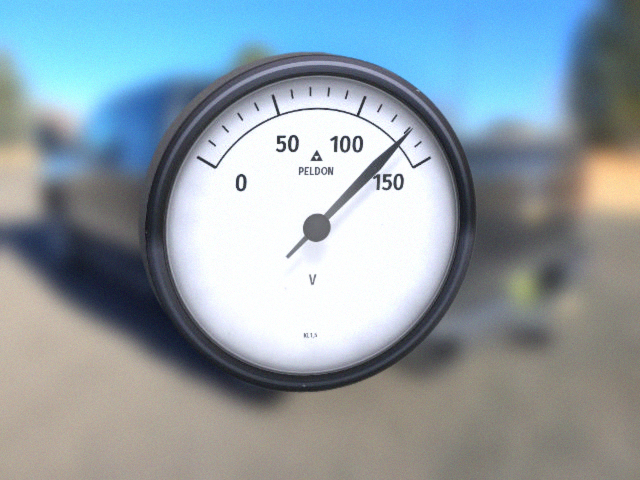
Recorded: value=130 unit=V
